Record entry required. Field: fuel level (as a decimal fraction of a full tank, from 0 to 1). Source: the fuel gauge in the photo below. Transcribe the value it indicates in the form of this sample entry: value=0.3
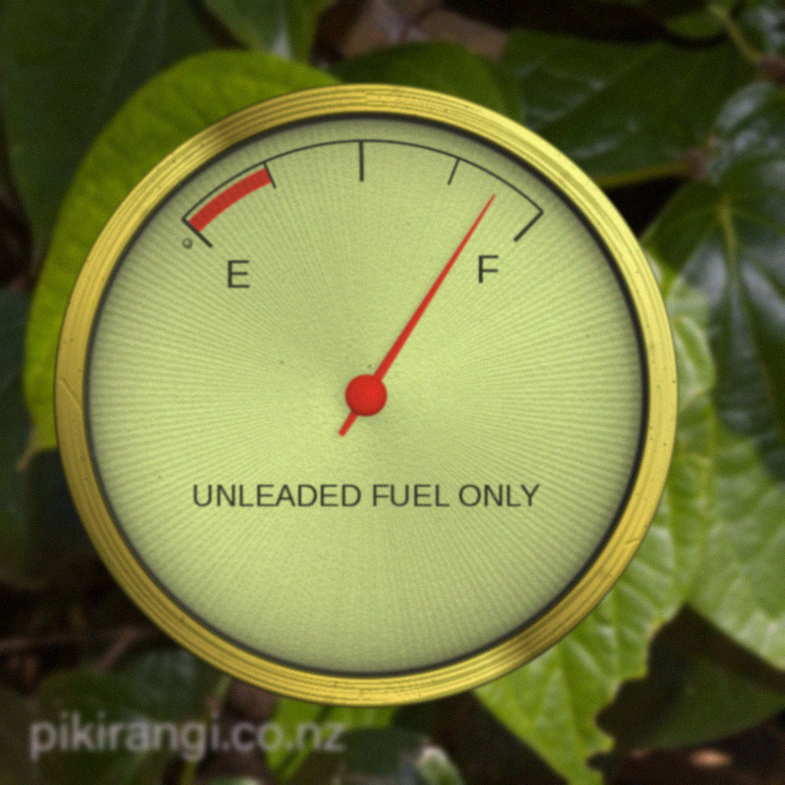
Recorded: value=0.875
